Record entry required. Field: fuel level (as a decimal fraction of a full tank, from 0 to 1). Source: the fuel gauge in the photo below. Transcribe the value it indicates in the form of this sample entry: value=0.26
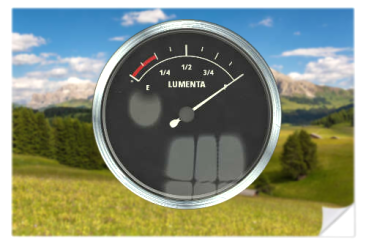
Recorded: value=1
